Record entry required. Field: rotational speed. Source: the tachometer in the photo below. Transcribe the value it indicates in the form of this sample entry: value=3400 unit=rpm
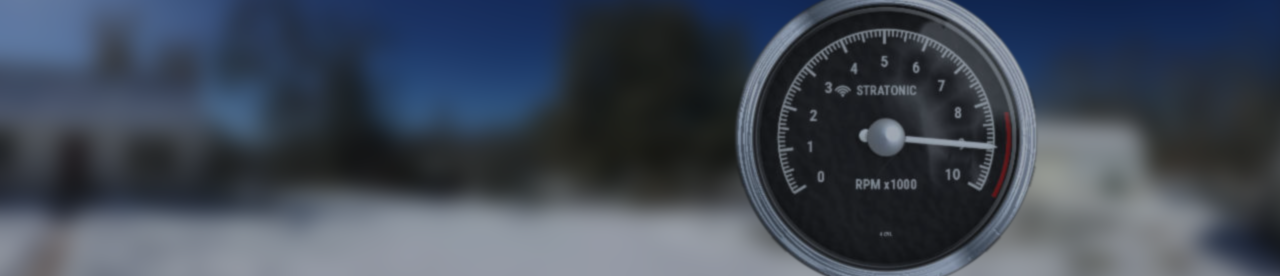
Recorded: value=9000 unit=rpm
